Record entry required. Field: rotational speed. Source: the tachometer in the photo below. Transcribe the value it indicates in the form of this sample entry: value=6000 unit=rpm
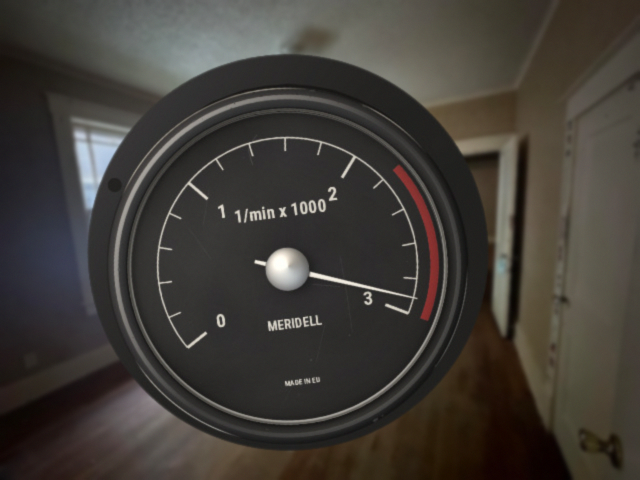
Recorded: value=2900 unit=rpm
